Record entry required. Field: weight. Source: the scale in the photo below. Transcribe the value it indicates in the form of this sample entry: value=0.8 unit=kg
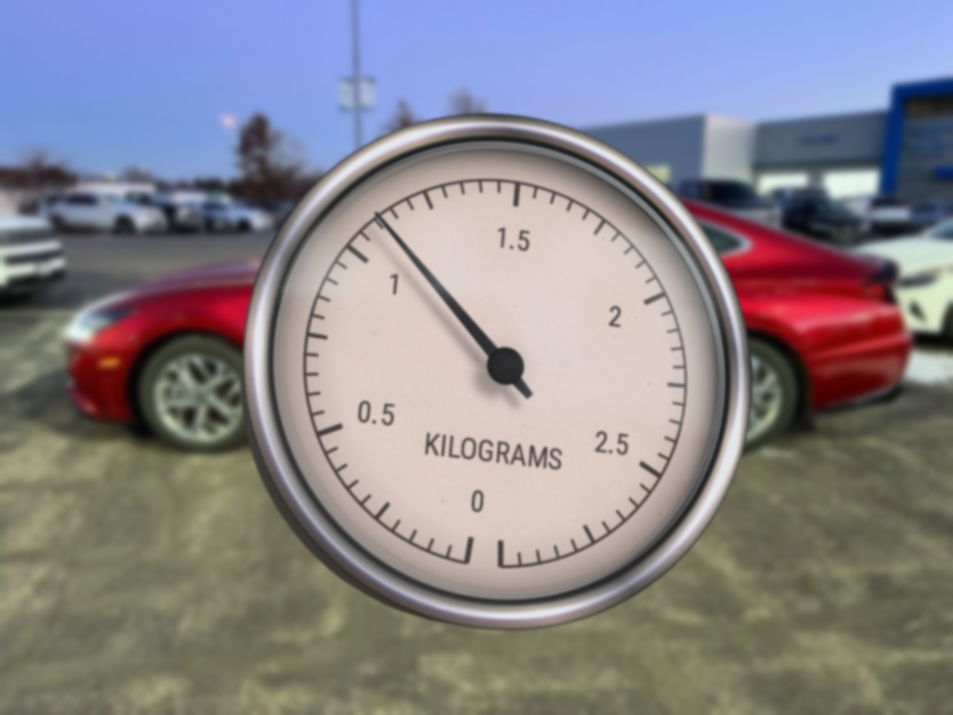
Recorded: value=1.1 unit=kg
